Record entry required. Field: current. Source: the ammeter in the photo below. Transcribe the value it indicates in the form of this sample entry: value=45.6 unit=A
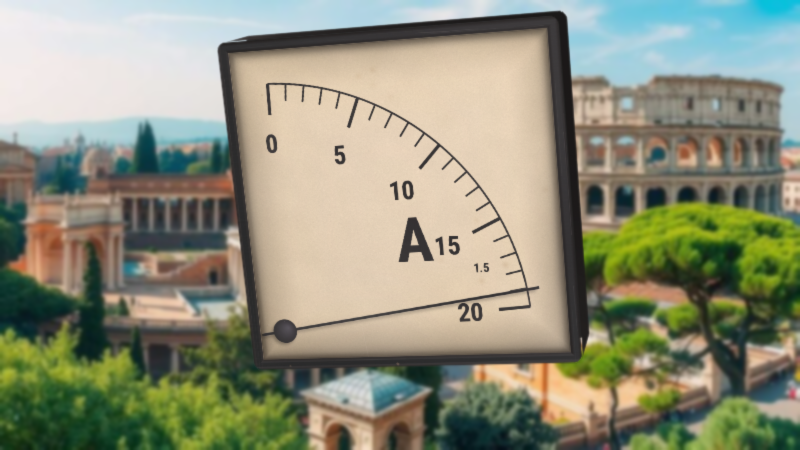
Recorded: value=19 unit=A
